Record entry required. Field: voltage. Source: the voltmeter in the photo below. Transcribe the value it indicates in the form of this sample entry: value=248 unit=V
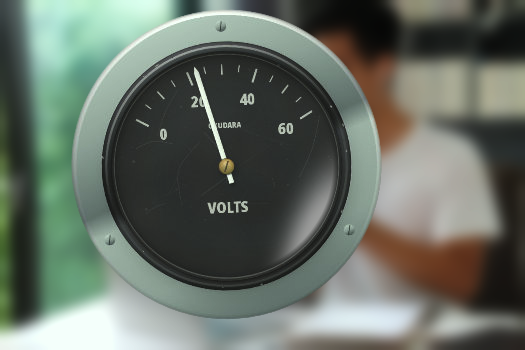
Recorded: value=22.5 unit=V
